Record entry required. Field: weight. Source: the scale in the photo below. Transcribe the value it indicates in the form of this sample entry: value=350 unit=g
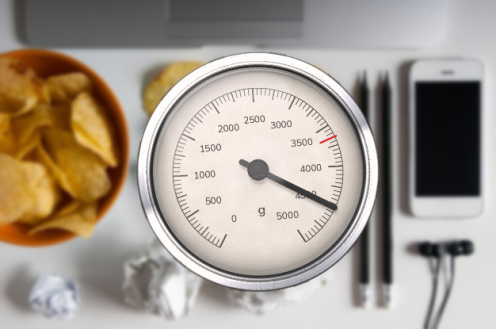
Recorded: value=4500 unit=g
